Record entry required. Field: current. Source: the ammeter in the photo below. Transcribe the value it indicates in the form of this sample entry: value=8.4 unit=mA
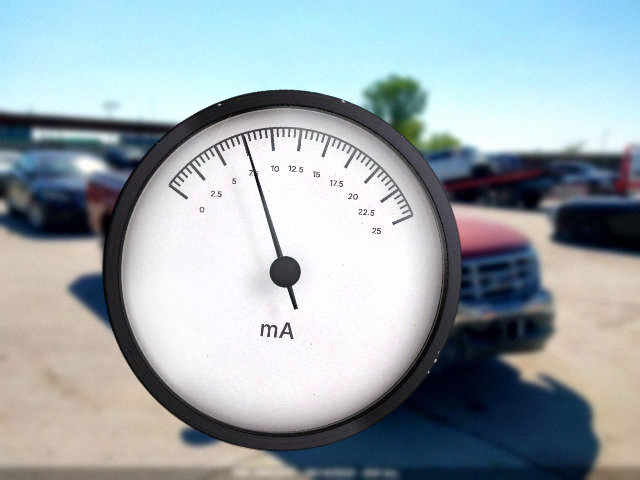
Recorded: value=7.5 unit=mA
